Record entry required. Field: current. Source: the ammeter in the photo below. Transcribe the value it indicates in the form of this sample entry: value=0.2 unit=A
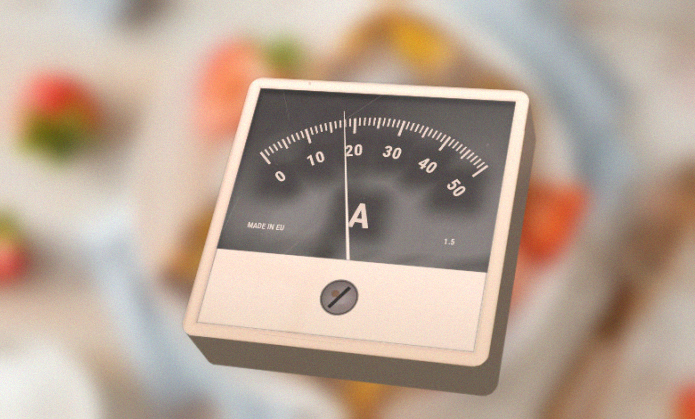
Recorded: value=18 unit=A
